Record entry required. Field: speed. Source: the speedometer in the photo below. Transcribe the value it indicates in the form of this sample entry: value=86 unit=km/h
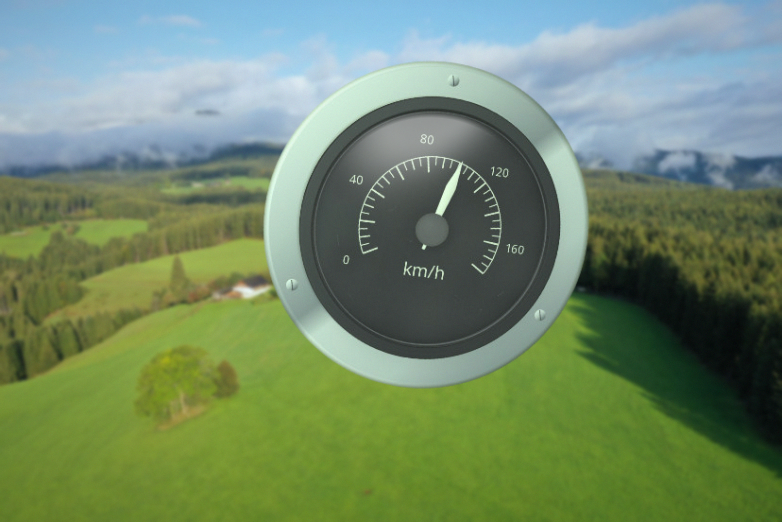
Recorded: value=100 unit=km/h
